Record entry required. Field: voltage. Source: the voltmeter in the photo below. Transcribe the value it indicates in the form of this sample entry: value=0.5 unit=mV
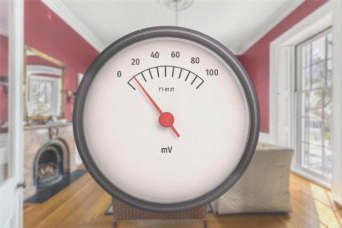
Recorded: value=10 unit=mV
